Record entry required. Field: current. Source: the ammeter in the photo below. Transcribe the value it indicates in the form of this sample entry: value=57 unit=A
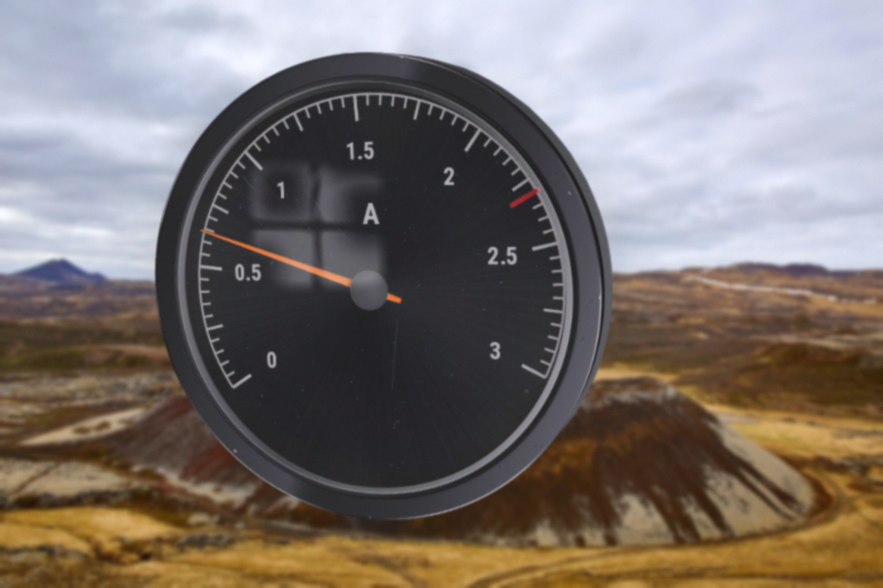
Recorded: value=0.65 unit=A
